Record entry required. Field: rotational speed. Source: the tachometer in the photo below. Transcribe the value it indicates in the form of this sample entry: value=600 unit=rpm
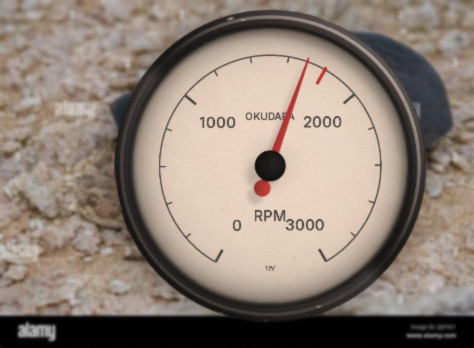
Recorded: value=1700 unit=rpm
